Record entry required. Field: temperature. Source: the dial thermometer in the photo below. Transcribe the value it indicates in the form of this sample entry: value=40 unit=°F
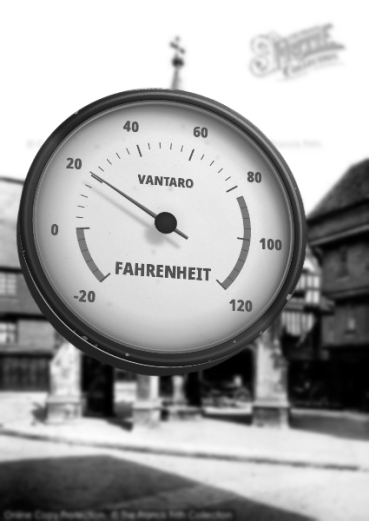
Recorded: value=20 unit=°F
